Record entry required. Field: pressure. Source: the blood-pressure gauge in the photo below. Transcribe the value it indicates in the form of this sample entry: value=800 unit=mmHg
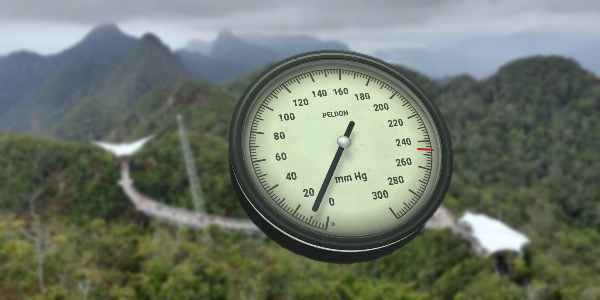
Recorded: value=10 unit=mmHg
